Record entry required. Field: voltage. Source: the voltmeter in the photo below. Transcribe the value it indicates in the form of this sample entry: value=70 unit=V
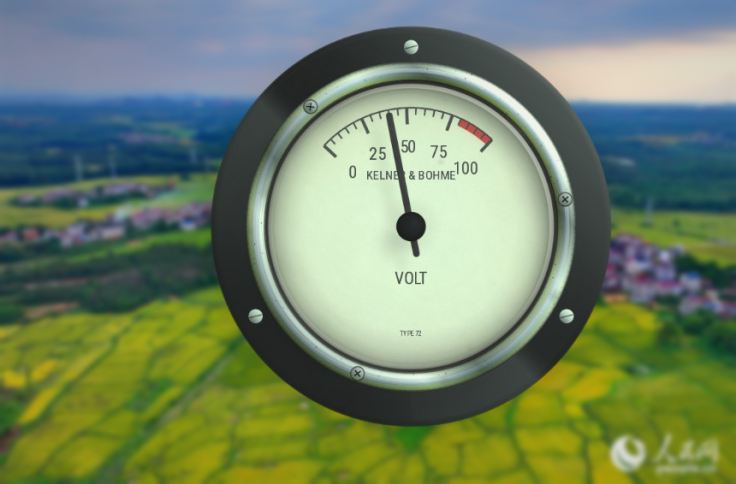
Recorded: value=40 unit=V
